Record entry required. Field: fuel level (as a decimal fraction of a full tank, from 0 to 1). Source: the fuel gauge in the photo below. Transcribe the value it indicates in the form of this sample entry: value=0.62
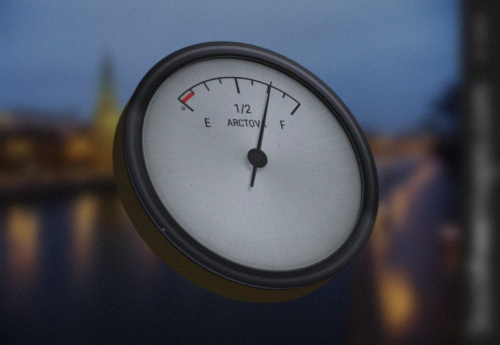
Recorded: value=0.75
